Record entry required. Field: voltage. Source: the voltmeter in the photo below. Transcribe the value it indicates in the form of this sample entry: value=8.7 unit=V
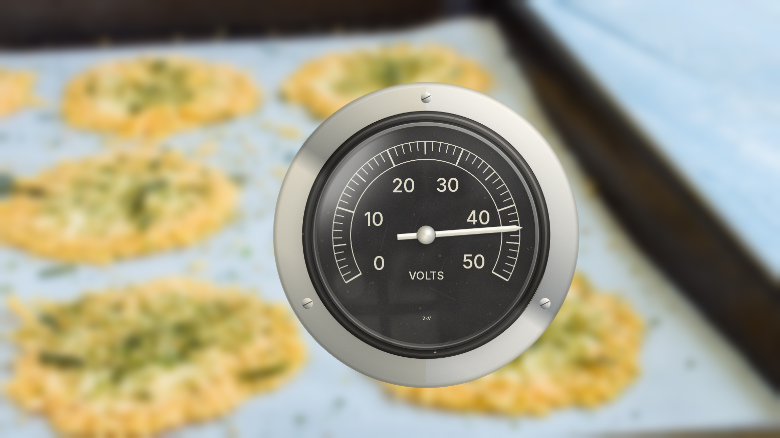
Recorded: value=43 unit=V
